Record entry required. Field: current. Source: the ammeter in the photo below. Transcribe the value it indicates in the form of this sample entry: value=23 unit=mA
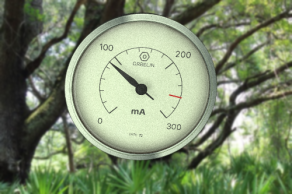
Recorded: value=90 unit=mA
